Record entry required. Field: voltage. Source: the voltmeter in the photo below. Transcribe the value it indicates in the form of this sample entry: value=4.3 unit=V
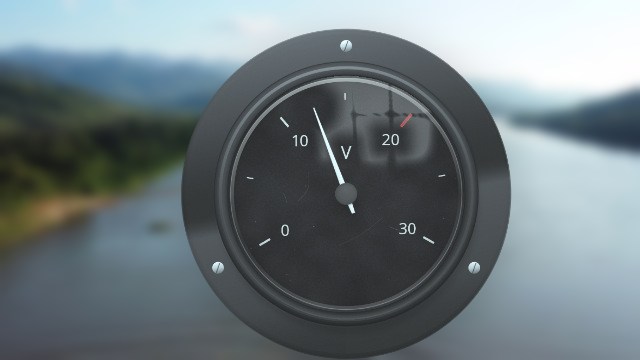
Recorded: value=12.5 unit=V
